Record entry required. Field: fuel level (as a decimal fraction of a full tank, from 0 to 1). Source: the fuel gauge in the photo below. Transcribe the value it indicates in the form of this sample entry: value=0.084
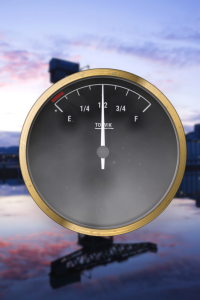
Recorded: value=0.5
